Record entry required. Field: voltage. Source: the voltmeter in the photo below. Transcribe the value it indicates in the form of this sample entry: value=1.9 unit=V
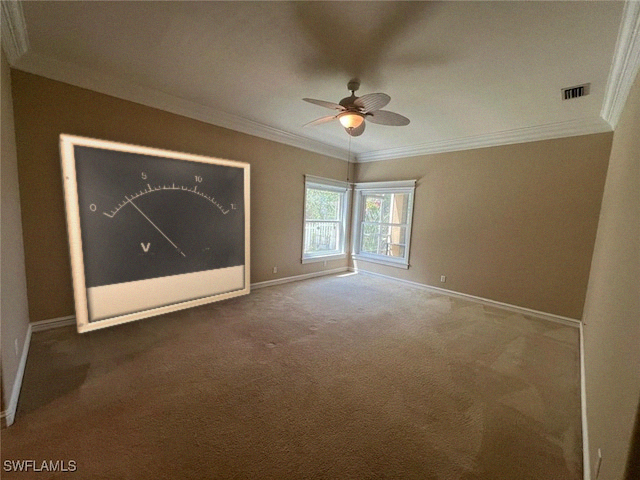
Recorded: value=2.5 unit=V
